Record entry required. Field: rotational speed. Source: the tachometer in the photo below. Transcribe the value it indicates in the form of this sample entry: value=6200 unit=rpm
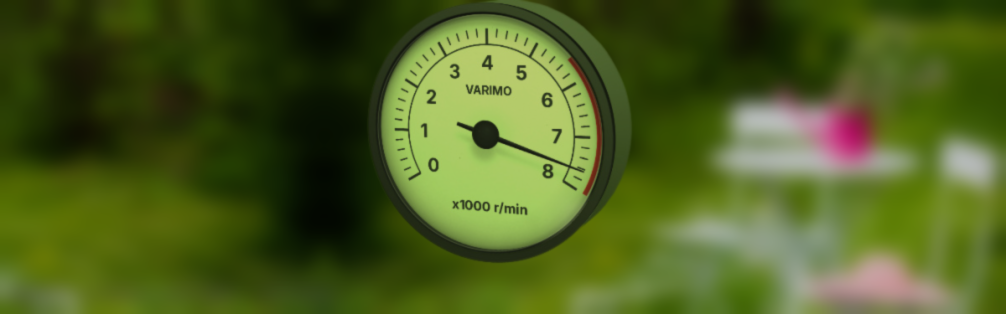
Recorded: value=7600 unit=rpm
